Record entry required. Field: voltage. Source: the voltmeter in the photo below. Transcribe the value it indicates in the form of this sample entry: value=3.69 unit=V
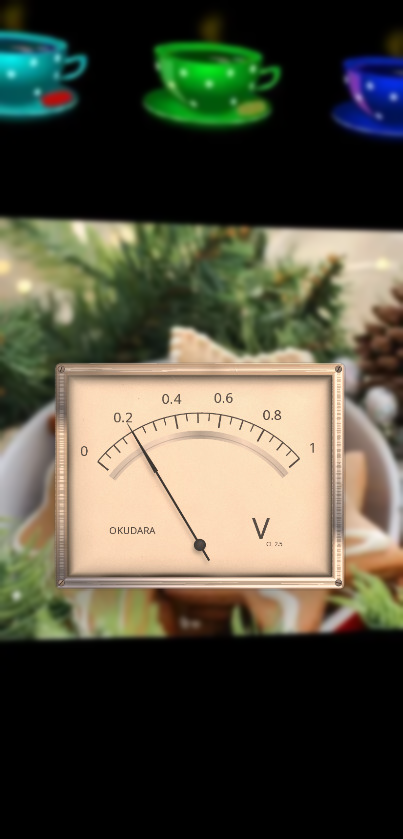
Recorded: value=0.2 unit=V
